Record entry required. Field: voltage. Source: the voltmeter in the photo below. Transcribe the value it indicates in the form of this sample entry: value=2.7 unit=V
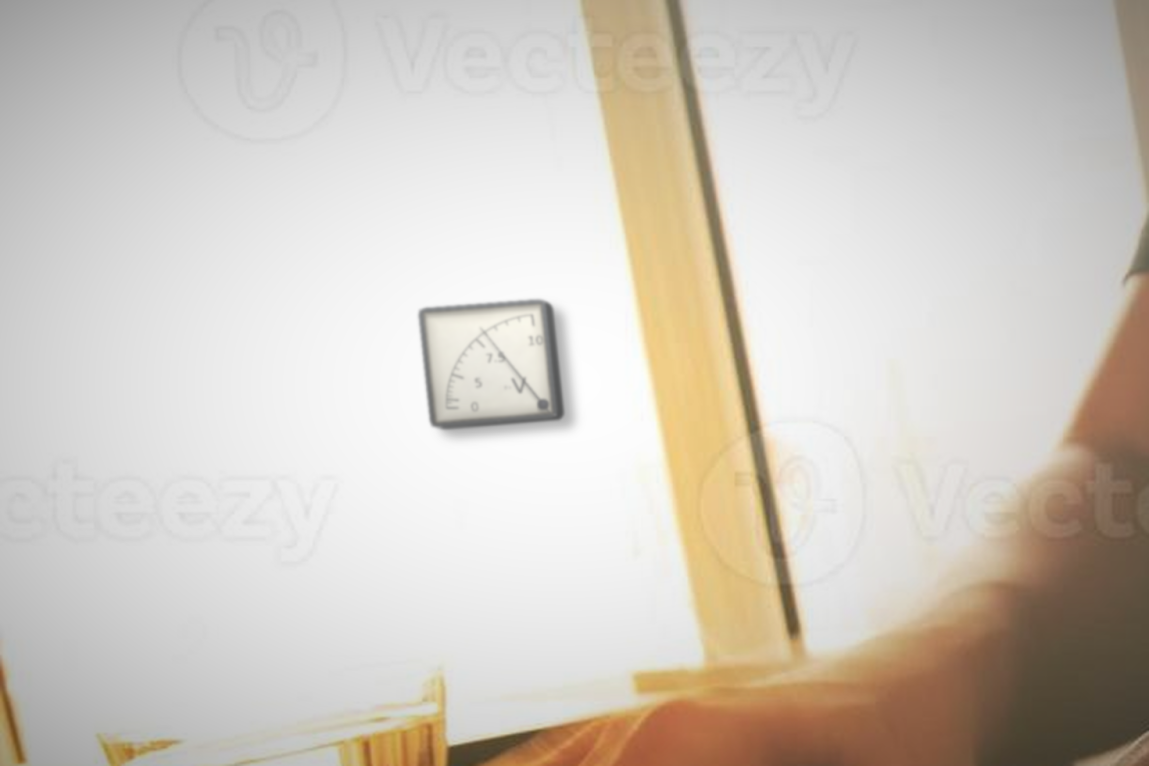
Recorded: value=8 unit=V
